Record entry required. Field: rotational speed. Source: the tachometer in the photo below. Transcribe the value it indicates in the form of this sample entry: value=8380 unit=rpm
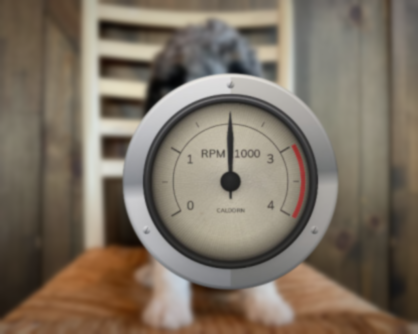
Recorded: value=2000 unit=rpm
